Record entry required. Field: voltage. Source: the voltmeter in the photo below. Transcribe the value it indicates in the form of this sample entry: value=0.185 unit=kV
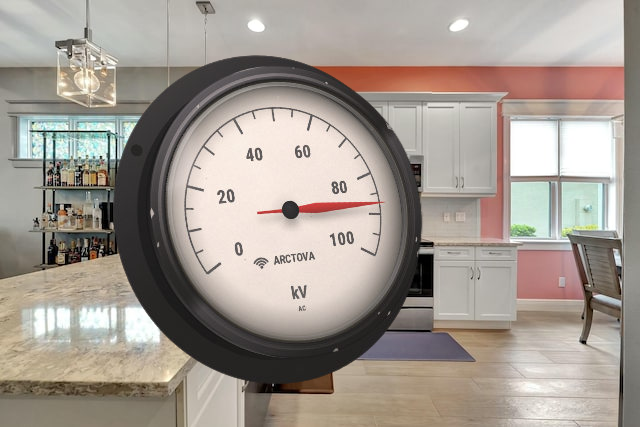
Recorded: value=87.5 unit=kV
